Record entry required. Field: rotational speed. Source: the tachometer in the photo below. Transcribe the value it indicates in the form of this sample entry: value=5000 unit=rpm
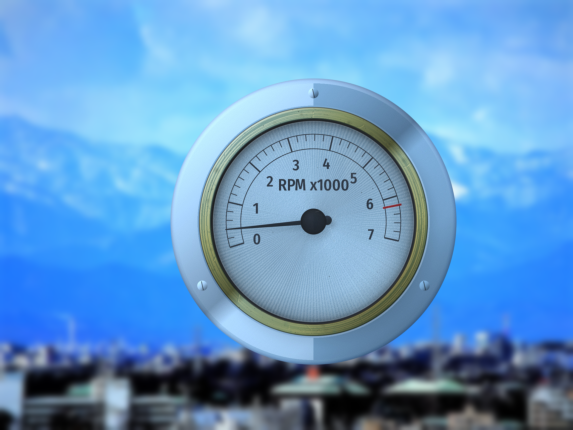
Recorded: value=400 unit=rpm
